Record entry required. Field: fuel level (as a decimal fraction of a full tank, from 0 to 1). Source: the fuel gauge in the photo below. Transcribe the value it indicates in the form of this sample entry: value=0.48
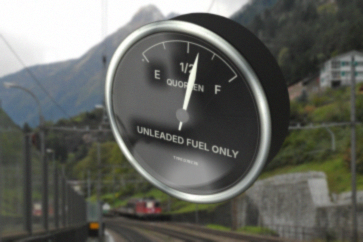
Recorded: value=0.625
